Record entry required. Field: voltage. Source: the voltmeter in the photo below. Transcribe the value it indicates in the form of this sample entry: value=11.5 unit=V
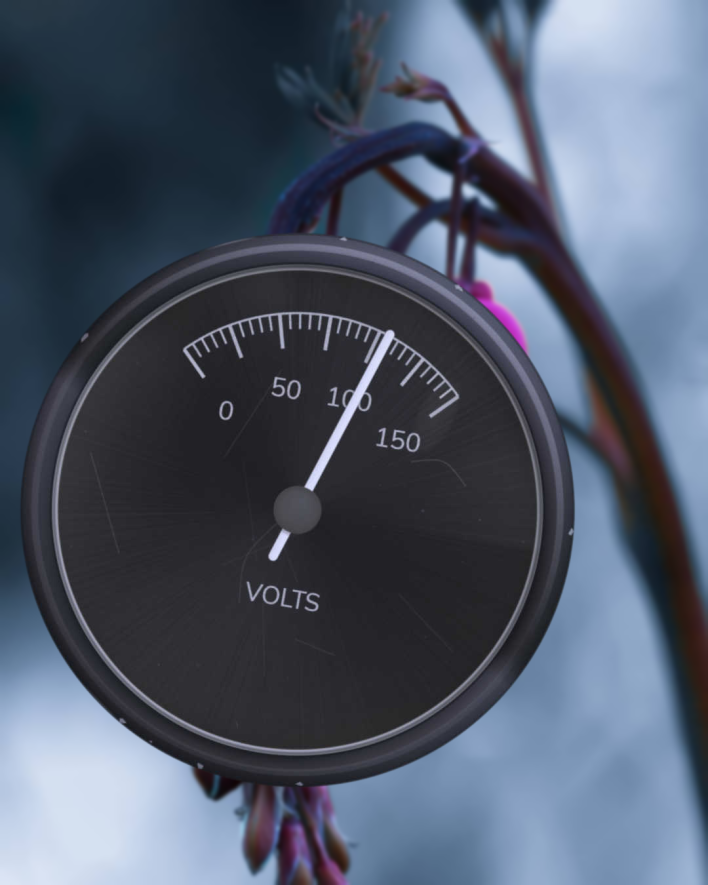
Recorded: value=105 unit=V
